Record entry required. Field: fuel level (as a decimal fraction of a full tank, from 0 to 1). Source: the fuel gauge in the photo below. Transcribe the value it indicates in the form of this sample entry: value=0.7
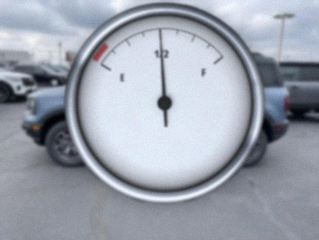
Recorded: value=0.5
